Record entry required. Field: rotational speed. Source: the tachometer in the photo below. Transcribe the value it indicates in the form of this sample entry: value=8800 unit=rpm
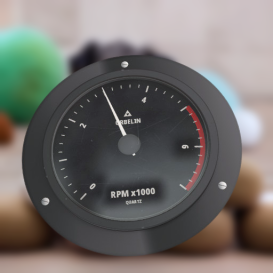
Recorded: value=3000 unit=rpm
